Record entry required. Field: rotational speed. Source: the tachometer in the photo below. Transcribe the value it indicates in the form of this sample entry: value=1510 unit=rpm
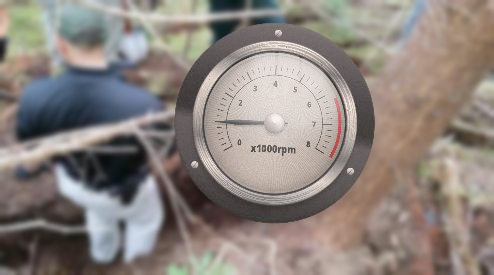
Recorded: value=1000 unit=rpm
